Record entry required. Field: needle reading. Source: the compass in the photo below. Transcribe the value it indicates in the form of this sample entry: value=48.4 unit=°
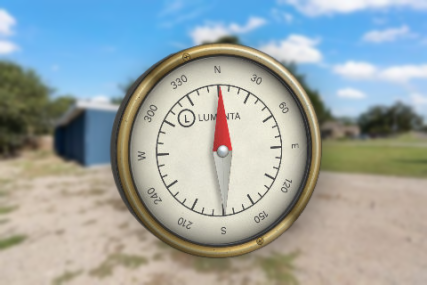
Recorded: value=0 unit=°
